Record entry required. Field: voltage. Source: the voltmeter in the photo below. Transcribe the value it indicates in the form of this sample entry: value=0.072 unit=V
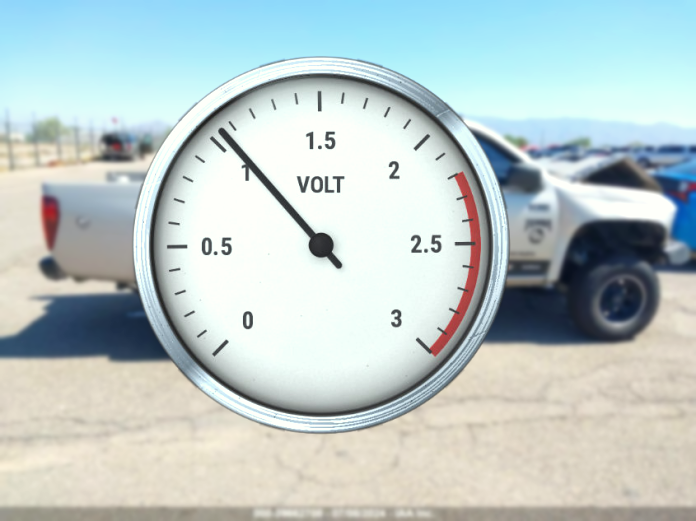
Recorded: value=1.05 unit=V
